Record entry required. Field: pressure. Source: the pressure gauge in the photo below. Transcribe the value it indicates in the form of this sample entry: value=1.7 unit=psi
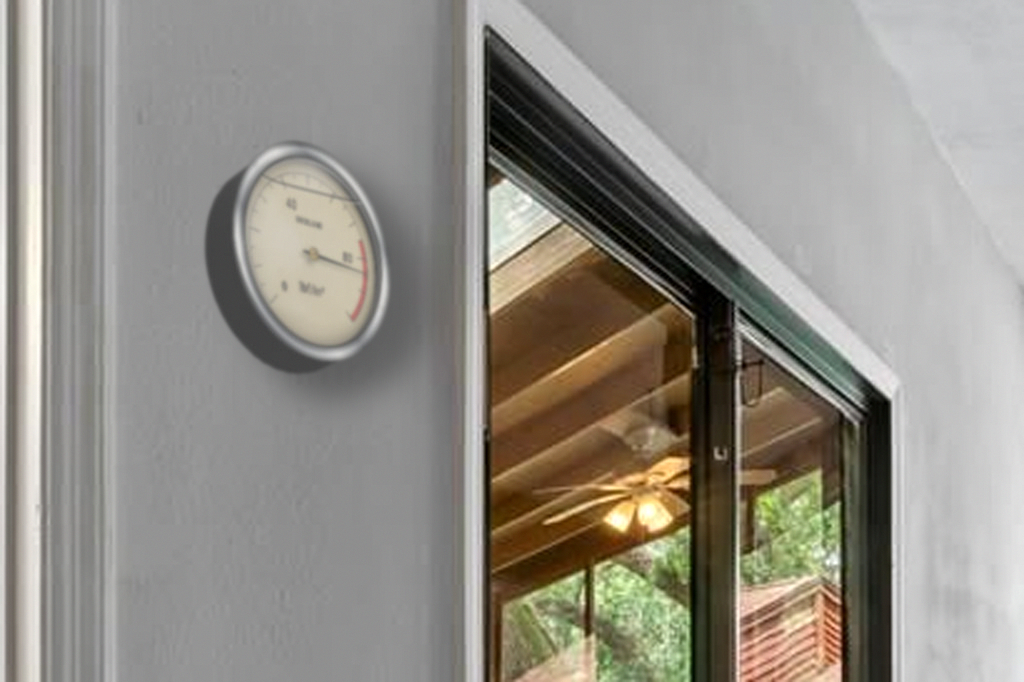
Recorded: value=85 unit=psi
